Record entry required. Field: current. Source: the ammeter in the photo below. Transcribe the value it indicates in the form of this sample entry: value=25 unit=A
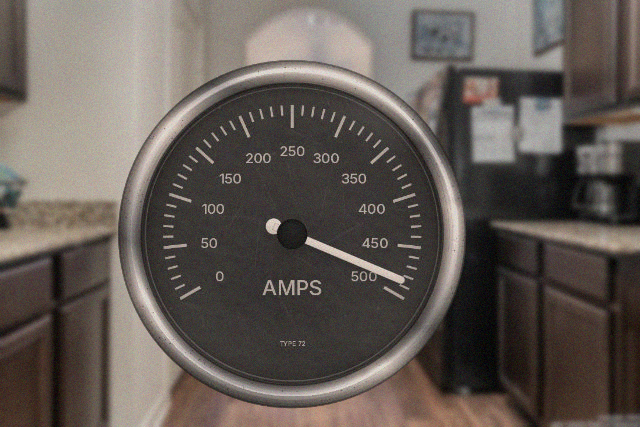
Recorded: value=485 unit=A
